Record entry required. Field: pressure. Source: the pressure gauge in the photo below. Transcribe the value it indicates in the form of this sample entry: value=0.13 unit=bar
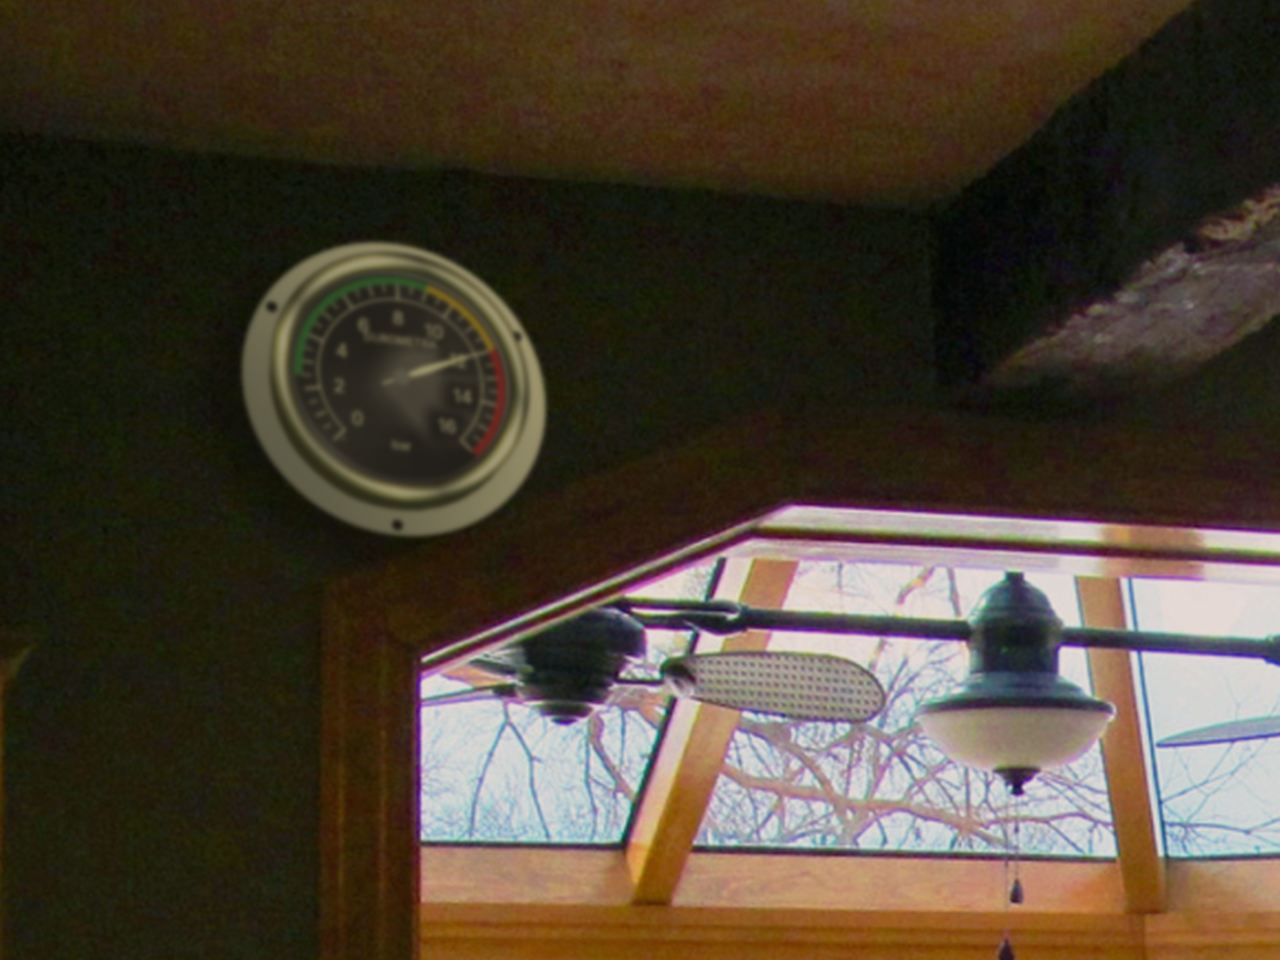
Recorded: value=12 unit=bar
